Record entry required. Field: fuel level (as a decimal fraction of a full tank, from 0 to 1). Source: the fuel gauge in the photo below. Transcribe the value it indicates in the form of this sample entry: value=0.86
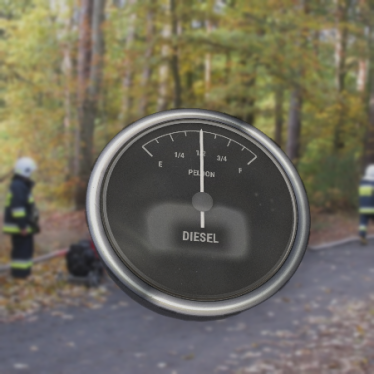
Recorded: value=0.5
